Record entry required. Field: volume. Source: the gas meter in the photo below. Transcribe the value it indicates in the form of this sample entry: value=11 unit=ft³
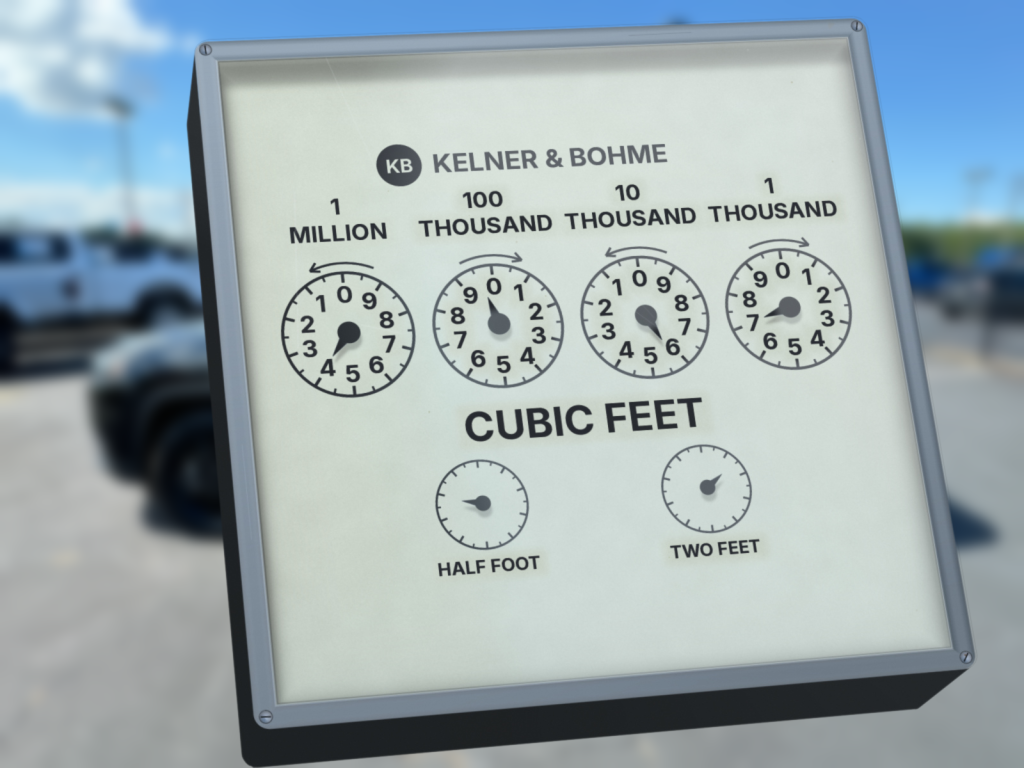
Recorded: value=395700 unit=ft³
